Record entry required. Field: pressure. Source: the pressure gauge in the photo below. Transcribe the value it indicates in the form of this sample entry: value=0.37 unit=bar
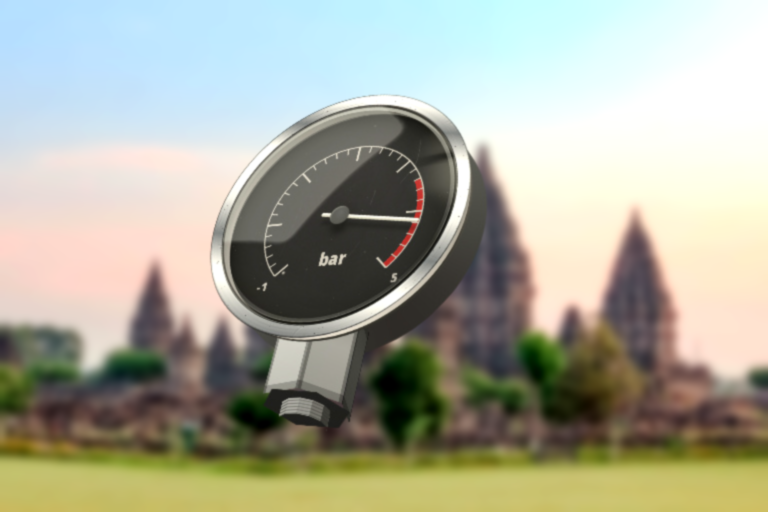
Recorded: value=4.2 unit=bar
